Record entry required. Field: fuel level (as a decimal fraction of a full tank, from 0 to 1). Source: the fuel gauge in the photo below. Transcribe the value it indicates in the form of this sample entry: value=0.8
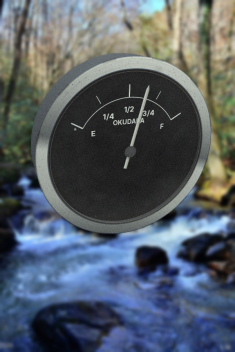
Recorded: value=0.625
